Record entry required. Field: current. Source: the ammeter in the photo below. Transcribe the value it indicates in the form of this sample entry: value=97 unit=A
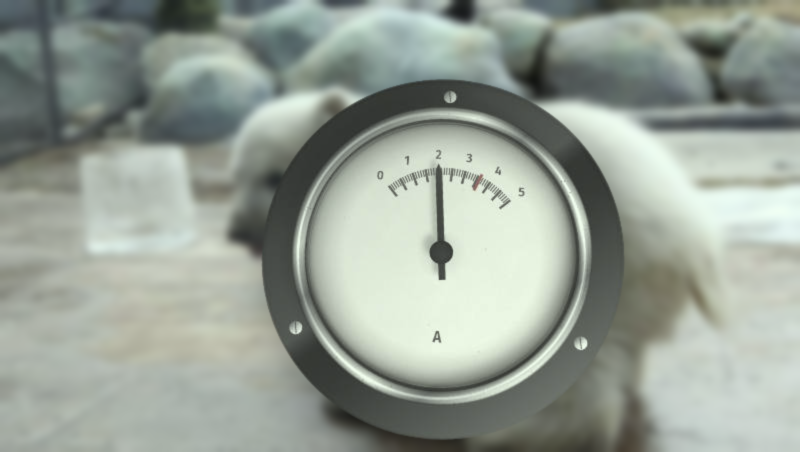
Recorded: value=2 unit=A
